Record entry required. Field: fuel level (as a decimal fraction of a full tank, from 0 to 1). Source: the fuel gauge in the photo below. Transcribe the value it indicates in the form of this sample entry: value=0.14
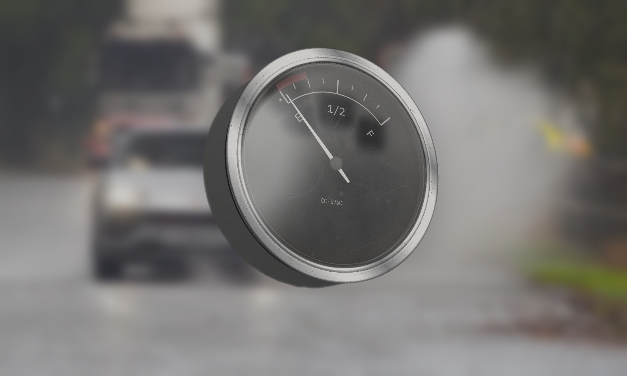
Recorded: value=0
